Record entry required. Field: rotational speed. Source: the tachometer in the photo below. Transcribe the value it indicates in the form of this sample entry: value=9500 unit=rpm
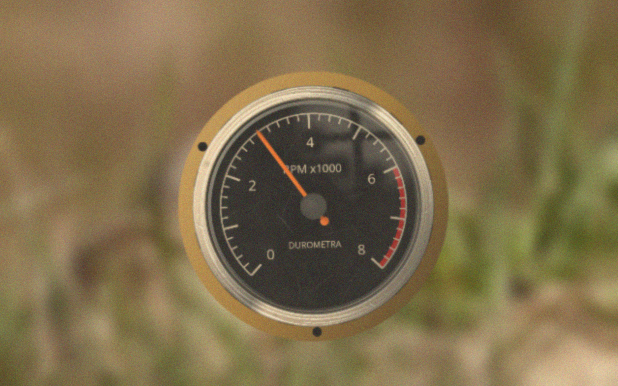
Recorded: value=3000 unit=rpm
